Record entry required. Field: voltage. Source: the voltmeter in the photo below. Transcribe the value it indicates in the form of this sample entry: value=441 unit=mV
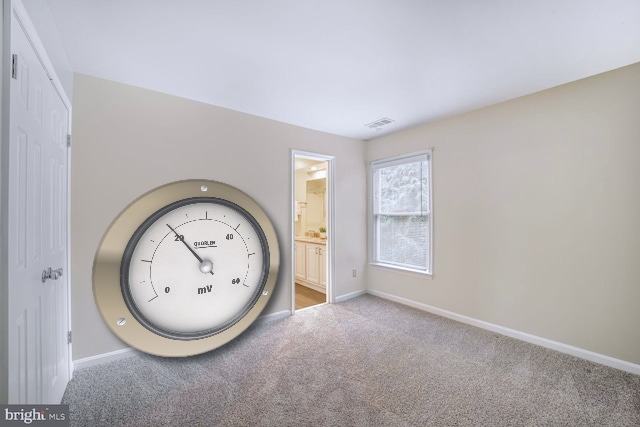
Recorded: value=20 unit=mV
